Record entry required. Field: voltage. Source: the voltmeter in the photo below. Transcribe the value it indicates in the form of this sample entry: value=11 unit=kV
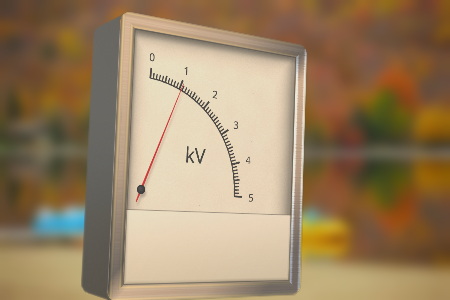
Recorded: value=1 unit=kV
